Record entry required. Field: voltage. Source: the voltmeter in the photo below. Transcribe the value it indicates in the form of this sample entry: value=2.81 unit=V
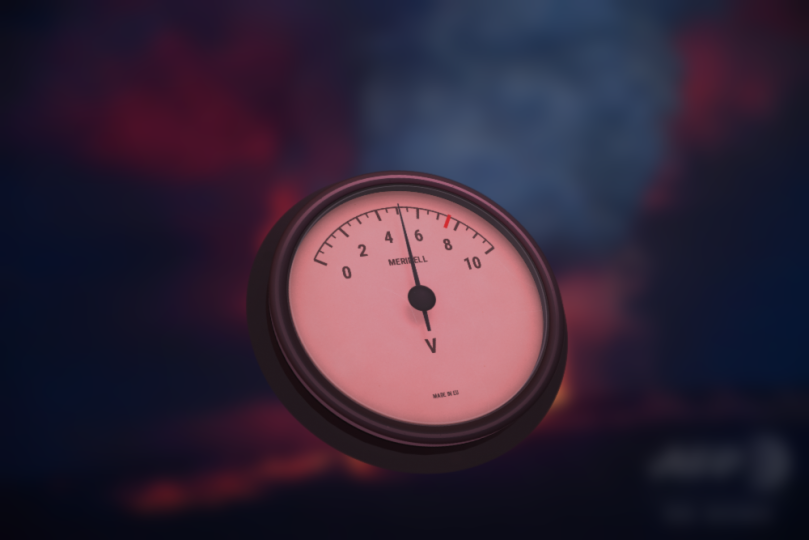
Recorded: value=5 unit=V
